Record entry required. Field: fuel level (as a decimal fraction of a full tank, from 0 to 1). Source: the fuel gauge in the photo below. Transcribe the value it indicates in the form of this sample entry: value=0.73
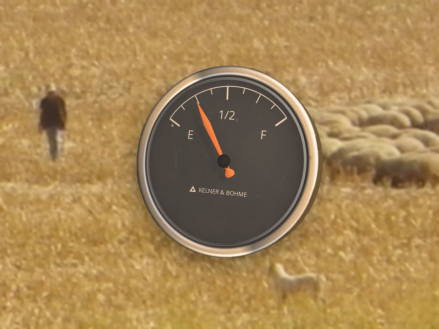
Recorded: value=0.25
